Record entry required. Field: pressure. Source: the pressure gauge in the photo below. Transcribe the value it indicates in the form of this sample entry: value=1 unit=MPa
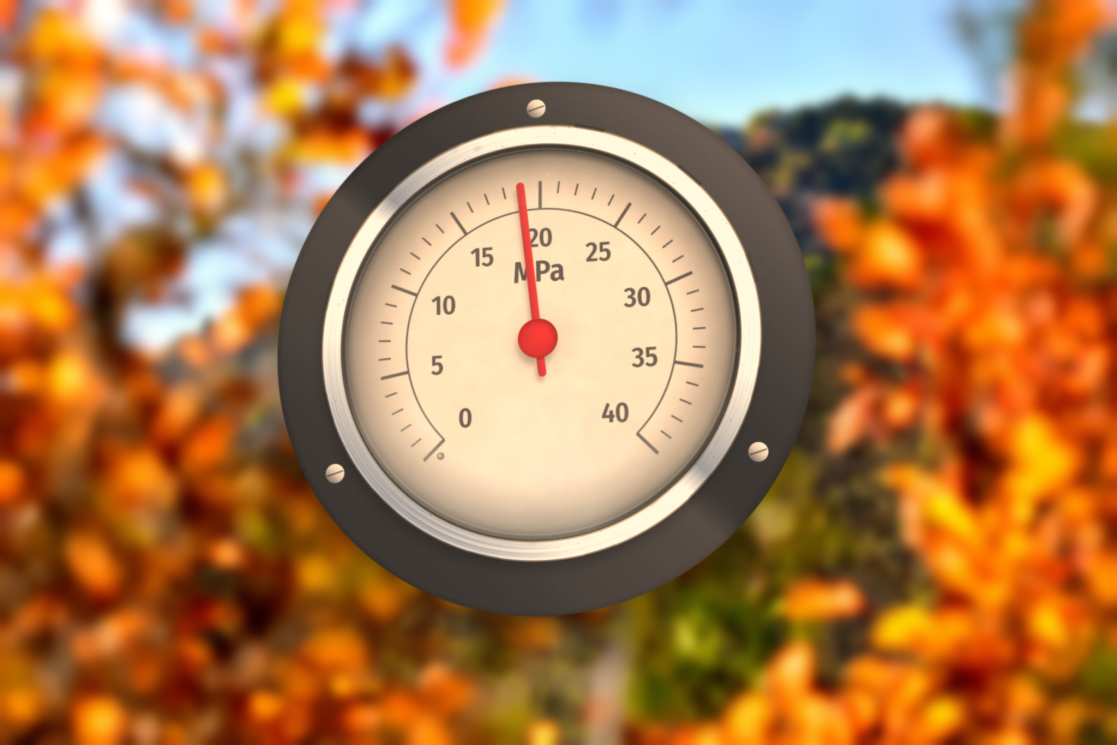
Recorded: value=19 unit=MPa
